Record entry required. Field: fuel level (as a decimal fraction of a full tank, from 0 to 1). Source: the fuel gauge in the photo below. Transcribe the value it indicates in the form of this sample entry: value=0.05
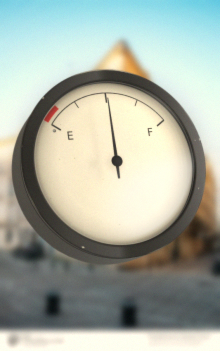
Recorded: value=0.5
